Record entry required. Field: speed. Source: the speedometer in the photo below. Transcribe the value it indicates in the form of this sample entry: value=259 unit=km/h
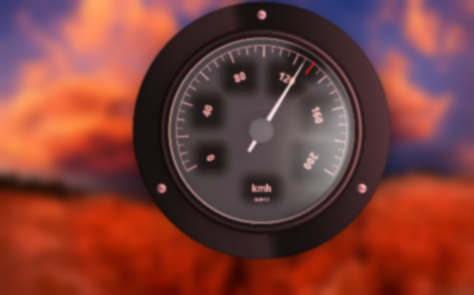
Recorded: value=125 unit=km/h
